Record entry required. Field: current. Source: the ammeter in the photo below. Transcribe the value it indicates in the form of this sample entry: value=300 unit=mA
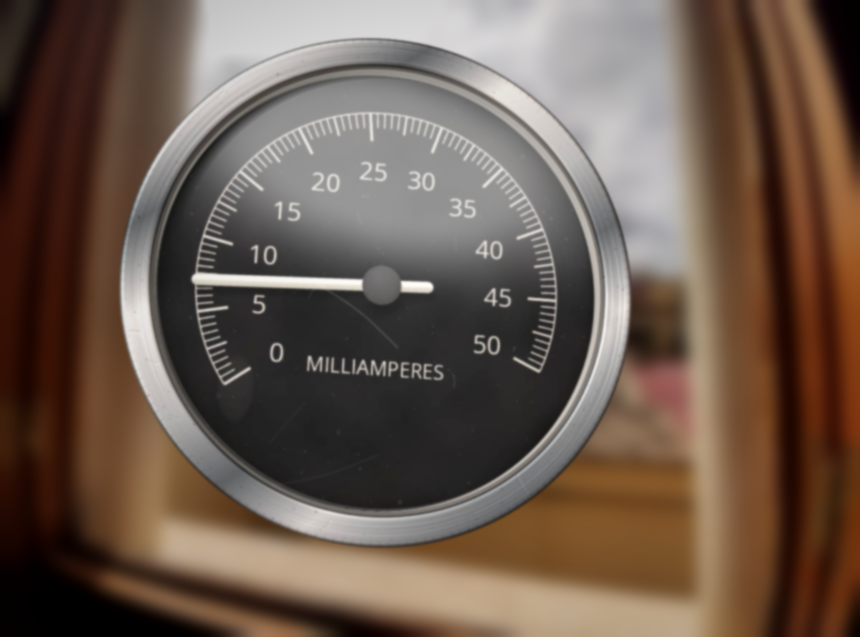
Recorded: value=7 unit=mA
